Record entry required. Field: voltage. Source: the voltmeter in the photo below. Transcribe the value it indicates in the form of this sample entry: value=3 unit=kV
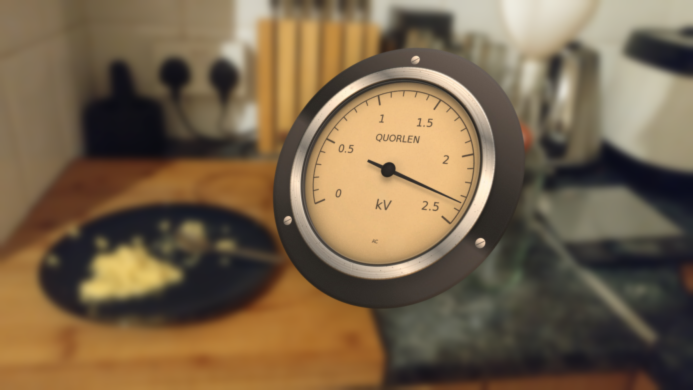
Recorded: value=2.35 unit=kV
